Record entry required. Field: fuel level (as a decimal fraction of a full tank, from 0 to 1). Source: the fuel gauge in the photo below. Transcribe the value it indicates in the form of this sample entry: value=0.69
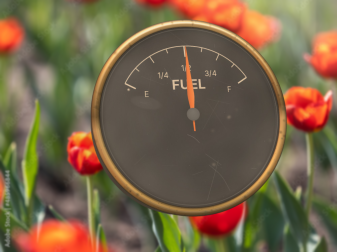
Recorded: value=0.5
